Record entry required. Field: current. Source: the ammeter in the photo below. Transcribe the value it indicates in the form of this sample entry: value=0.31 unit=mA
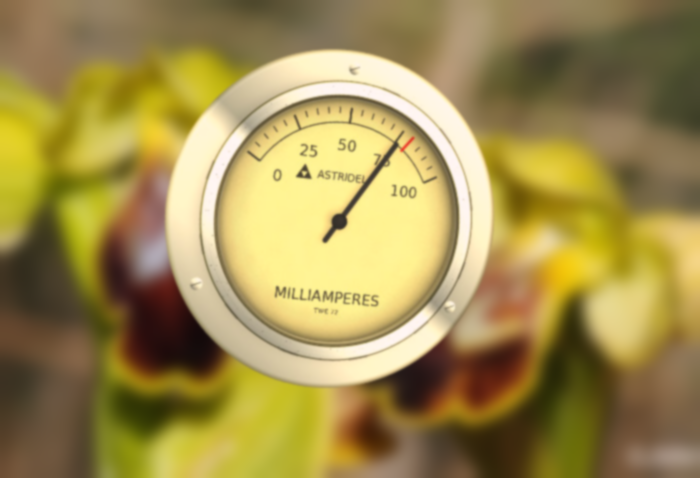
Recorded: value=75 unit=mA
